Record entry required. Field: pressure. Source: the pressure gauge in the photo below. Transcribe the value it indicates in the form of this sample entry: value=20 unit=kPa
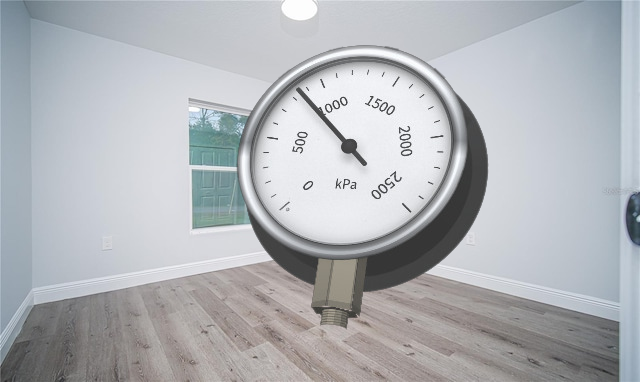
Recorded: value=850 unit=kPa
